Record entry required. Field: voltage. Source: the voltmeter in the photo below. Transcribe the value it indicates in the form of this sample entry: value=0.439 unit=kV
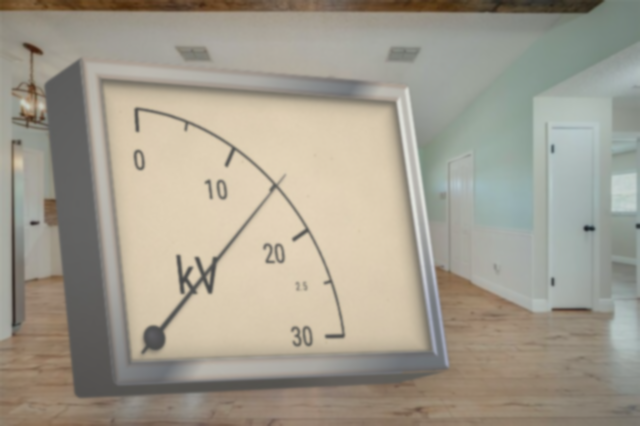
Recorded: value=15 unit=kV
